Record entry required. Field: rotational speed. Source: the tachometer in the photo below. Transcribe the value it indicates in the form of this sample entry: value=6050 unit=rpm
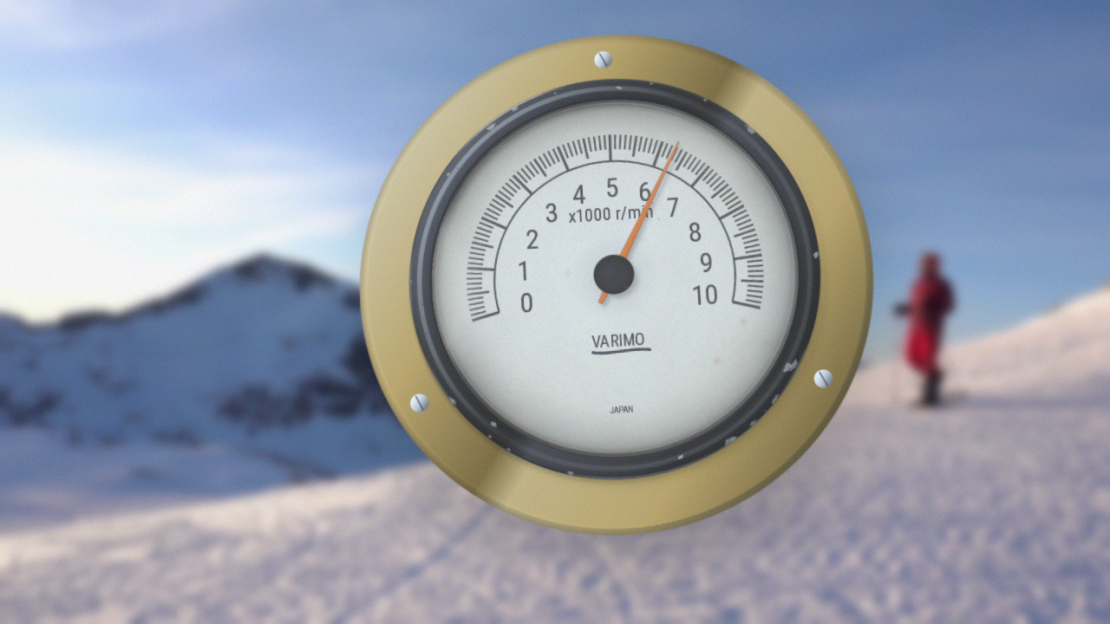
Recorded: value=6300 unit=rpm
